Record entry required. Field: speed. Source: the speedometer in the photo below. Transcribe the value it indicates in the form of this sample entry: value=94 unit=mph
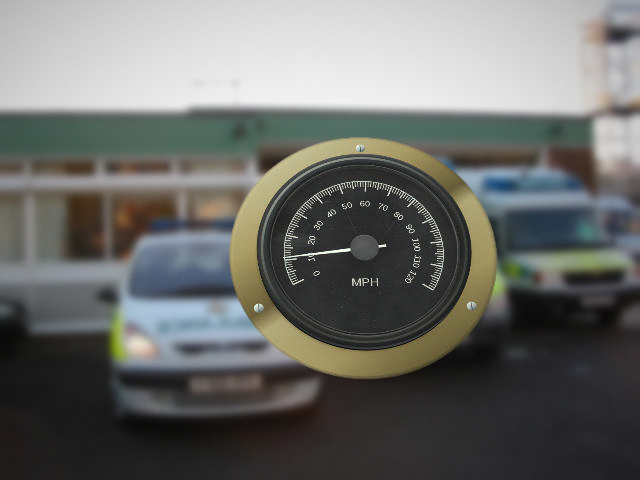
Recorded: value=10 unit=mph
